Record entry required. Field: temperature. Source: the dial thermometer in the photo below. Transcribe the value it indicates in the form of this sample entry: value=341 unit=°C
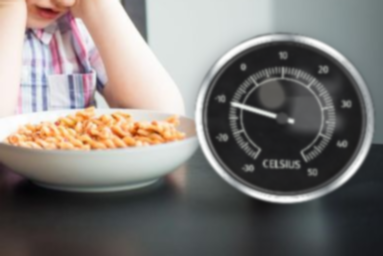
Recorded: value=-10 unit=°C
